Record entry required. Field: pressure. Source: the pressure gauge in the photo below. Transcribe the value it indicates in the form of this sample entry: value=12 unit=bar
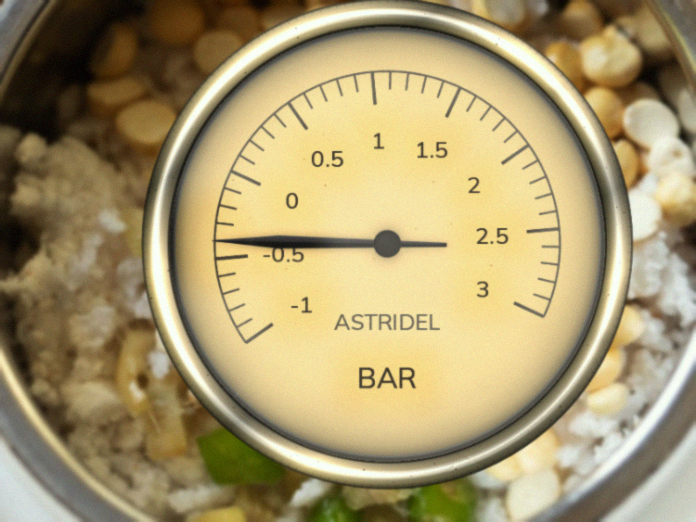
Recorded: value=-0.4 unit=bar
